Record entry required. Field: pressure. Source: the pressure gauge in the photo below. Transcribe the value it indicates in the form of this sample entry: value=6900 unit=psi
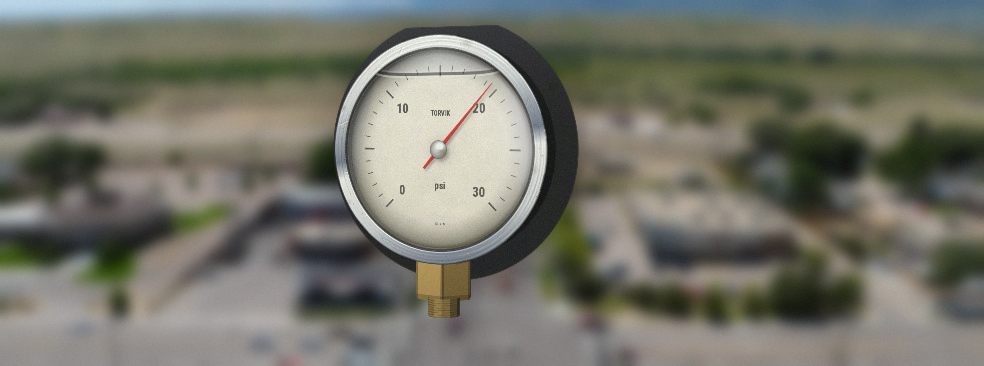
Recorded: value=19.5 unit=psi
